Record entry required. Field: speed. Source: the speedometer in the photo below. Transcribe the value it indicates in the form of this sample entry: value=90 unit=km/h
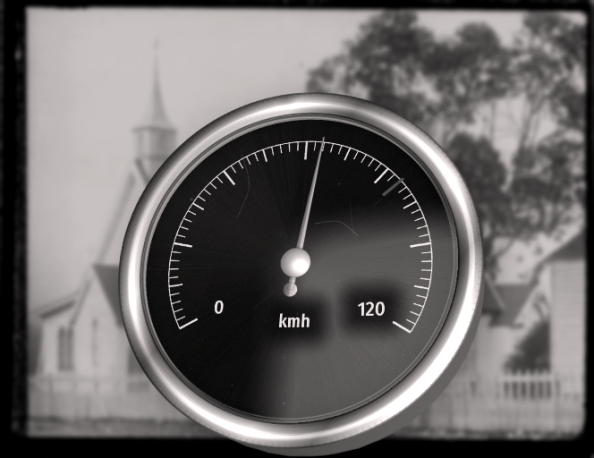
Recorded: value=64 unit=km/h
